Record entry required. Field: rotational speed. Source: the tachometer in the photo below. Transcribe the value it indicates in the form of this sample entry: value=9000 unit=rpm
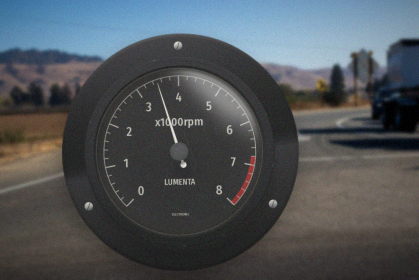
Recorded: value=3500 unit=rpm
